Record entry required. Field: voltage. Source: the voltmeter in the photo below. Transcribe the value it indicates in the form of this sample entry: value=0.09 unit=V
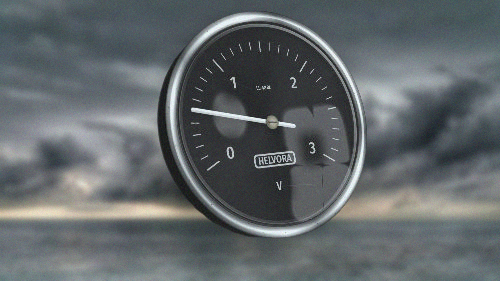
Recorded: value=0.5 unit=V
